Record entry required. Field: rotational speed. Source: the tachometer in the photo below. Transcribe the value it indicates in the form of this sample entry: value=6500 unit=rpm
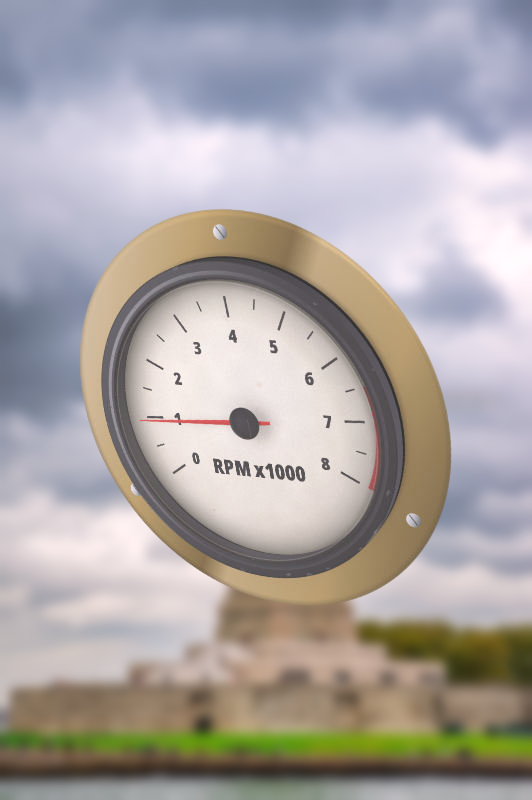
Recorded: value=1000 unit=rpm
